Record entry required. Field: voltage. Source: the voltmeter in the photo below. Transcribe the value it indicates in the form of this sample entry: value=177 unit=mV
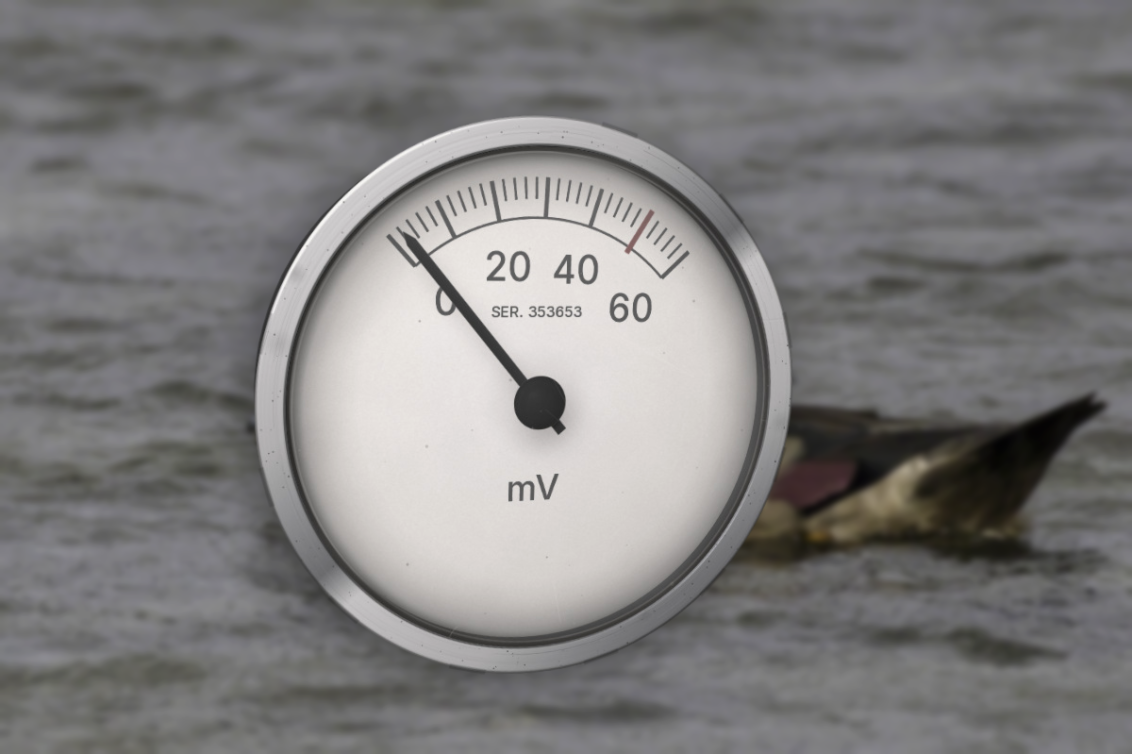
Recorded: value=2 unit=mV
